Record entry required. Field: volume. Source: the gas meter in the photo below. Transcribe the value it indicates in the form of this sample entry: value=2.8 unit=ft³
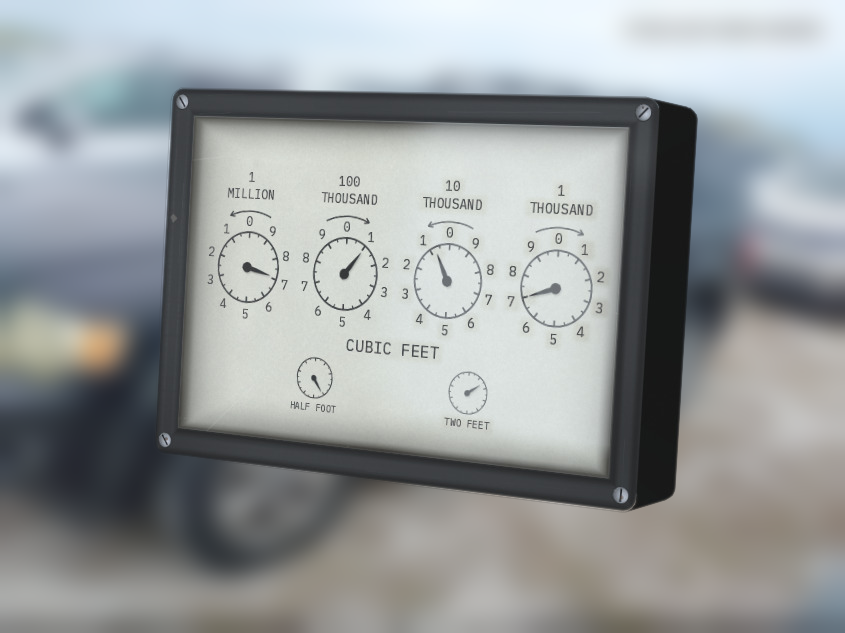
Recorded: value=710700 unit=ft³
